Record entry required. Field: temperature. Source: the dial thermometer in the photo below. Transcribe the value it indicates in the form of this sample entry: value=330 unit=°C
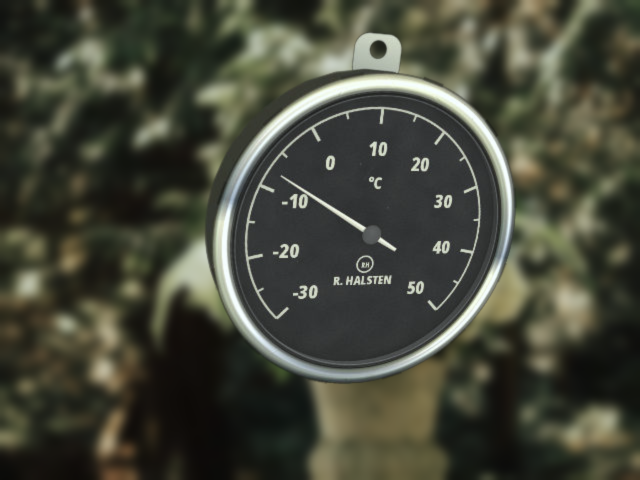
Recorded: value=-7.5 unit=°C
